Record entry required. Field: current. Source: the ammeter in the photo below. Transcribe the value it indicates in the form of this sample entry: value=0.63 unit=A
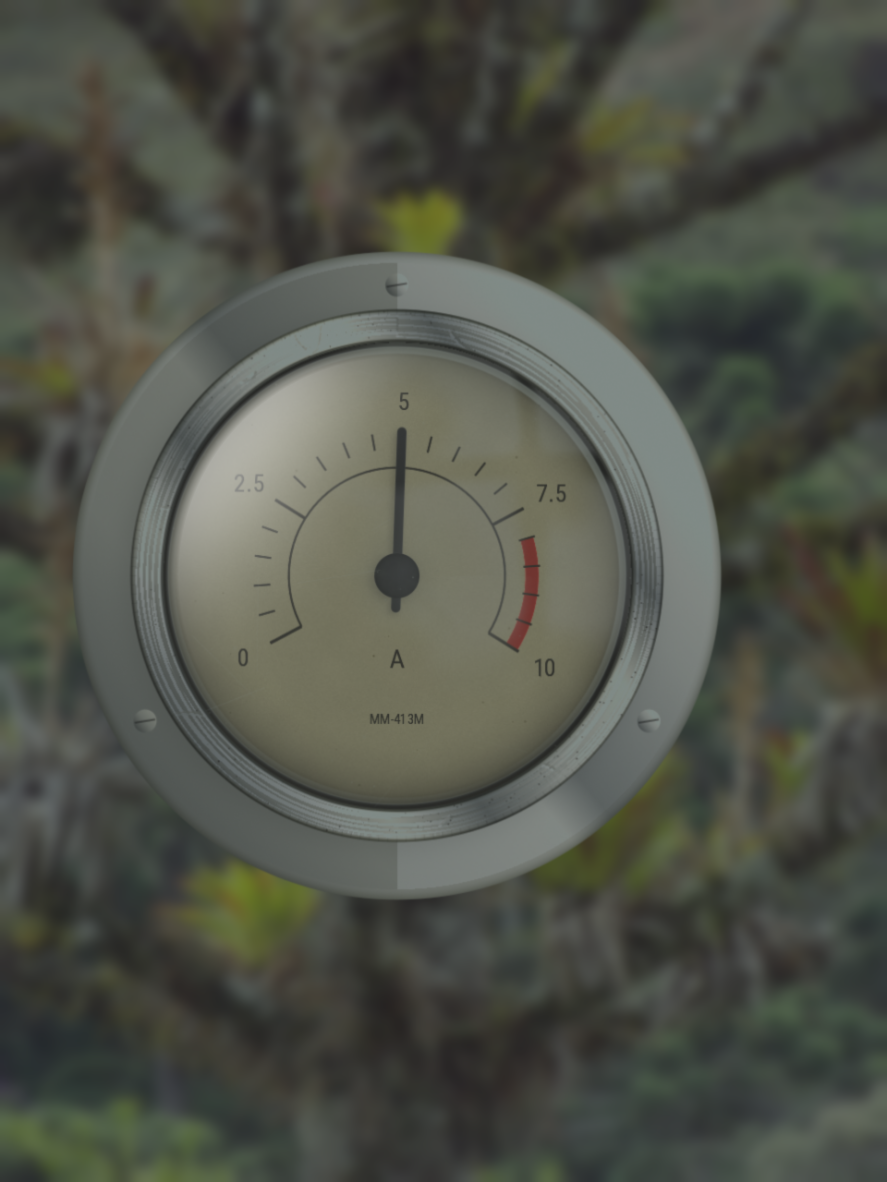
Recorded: value=5 unit=A
